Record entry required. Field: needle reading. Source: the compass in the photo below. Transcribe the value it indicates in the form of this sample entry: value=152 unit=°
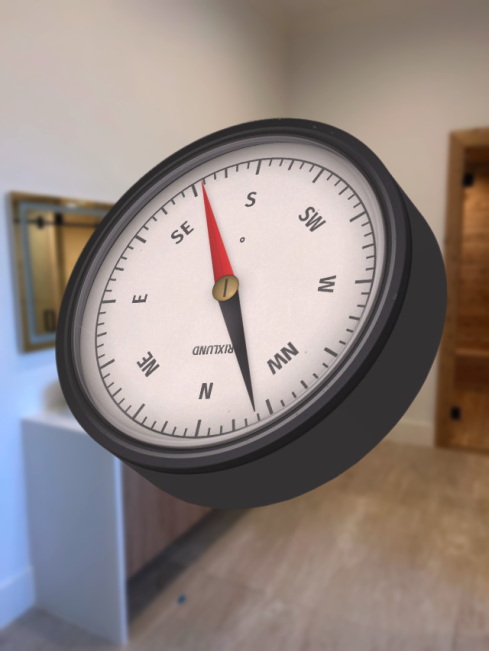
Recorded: value=155 unit=°
